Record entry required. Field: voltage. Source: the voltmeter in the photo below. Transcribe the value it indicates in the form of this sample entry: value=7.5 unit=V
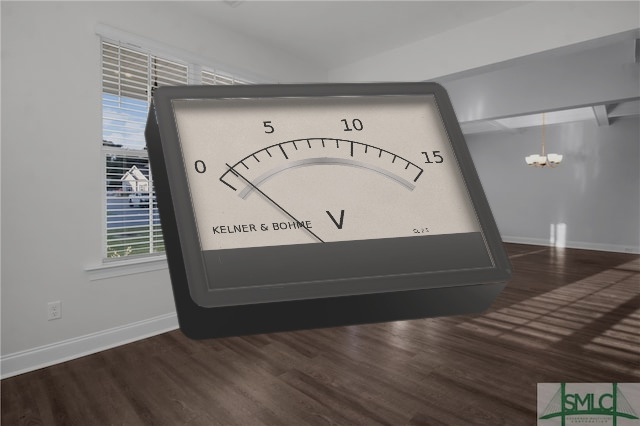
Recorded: value=1 unit=V
